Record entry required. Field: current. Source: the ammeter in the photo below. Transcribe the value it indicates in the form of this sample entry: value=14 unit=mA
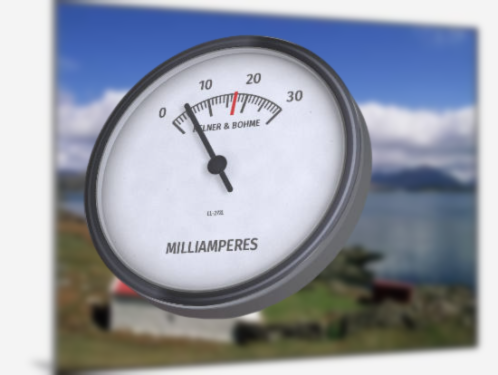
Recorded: value=5 unit=mA
